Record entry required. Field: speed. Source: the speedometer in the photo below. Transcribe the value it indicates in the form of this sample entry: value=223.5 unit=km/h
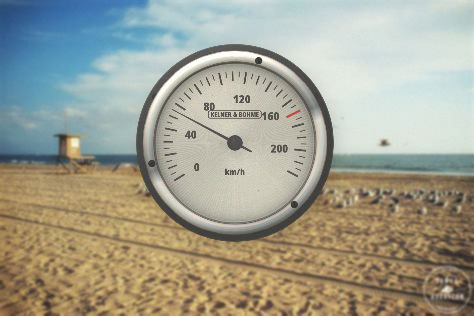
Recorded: value=55 unit=km/h
